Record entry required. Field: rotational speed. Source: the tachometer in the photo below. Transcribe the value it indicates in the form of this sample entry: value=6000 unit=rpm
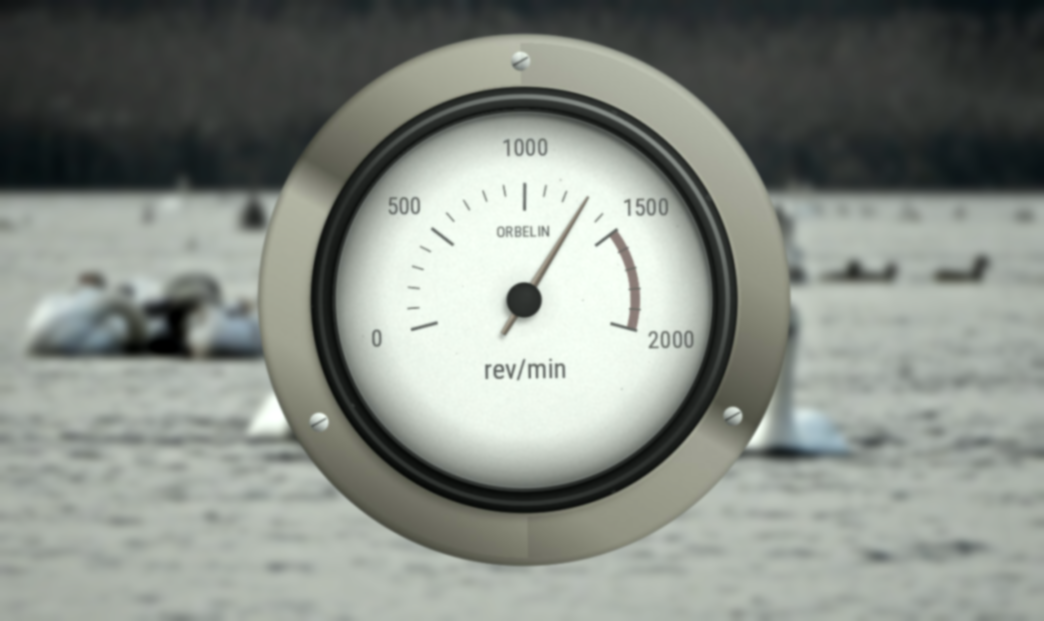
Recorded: value=1300 unit=rpm
